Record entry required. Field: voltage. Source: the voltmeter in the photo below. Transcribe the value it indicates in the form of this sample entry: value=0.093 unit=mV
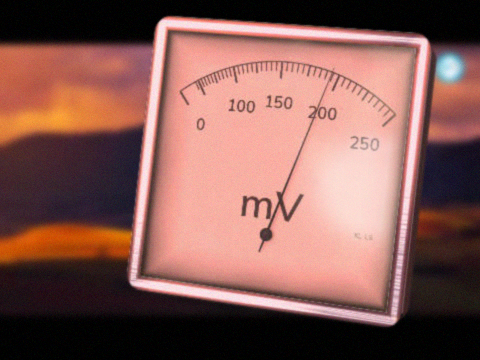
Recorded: value=195 unit=mV
